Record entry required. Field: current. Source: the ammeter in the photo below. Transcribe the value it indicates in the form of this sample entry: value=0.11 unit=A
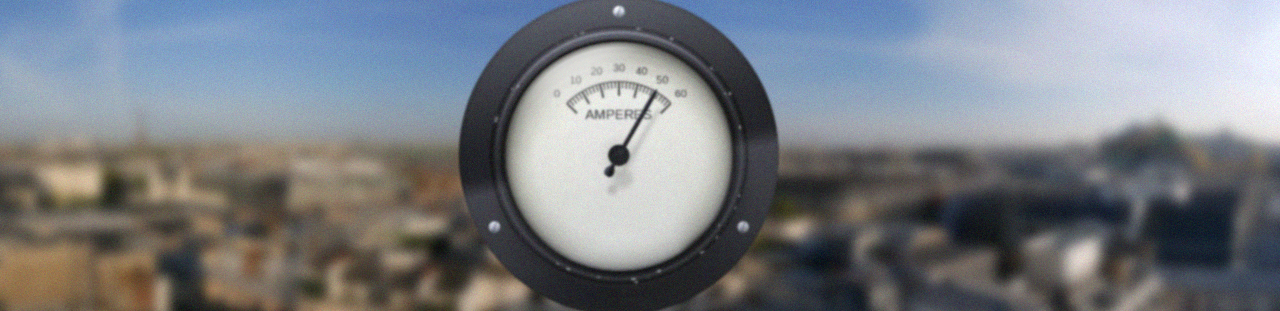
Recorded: value=50 unit=A
